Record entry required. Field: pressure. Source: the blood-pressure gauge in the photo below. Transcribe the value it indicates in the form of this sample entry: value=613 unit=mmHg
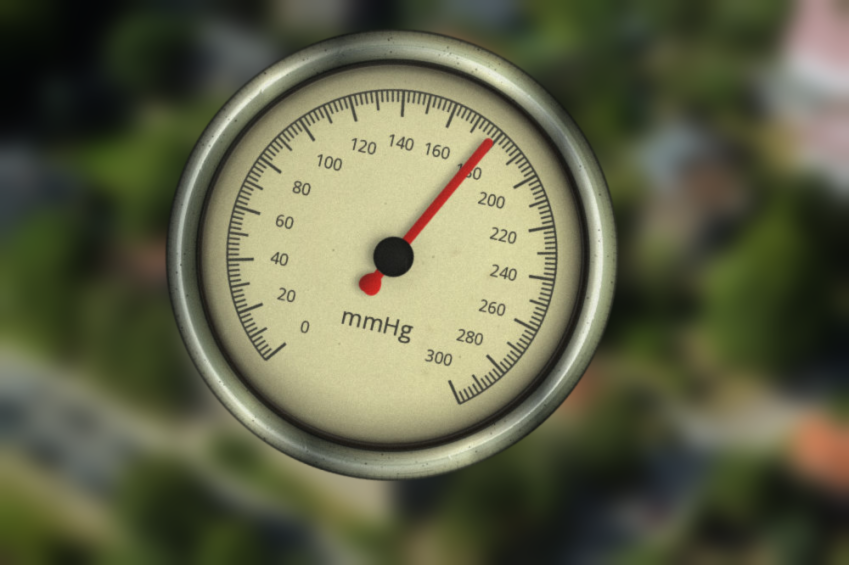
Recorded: value=178 unit=mmHg
